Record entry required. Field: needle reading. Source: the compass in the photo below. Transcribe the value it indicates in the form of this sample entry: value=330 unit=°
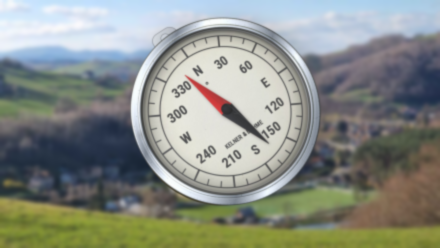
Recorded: value=345 unit=°
